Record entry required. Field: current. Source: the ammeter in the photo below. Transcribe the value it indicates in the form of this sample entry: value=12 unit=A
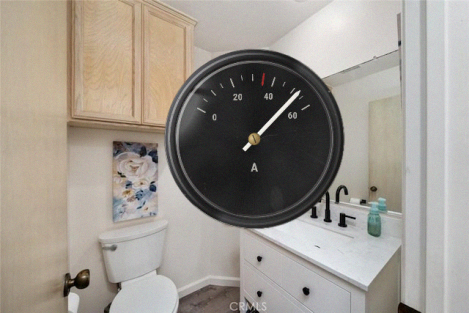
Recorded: value=52.5 unit=A
